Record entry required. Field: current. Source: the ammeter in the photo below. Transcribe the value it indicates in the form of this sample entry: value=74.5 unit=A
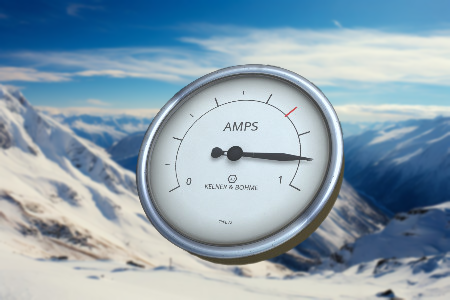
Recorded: value=0.9 unit=A
